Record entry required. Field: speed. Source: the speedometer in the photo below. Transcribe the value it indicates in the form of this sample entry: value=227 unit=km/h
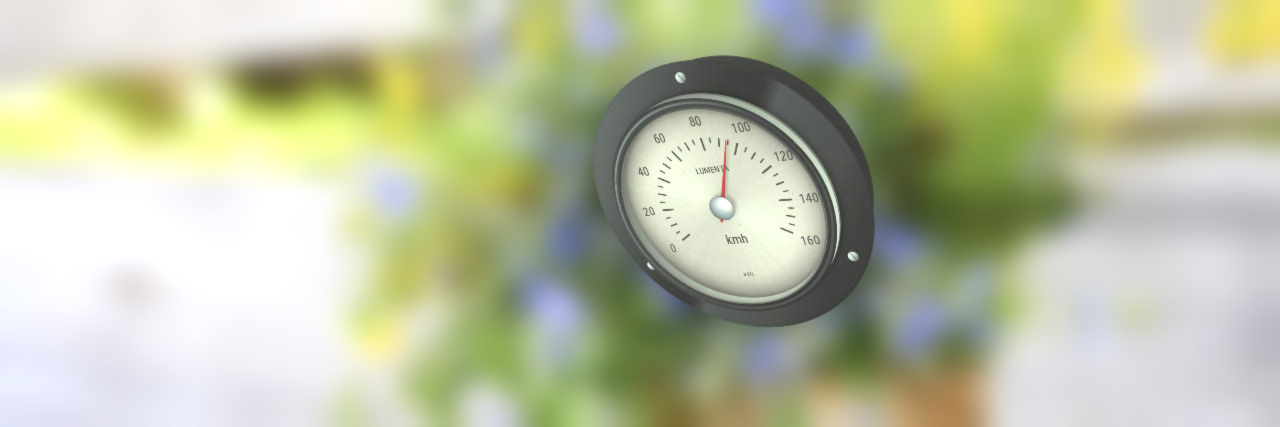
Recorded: value=95 unit=km/h
